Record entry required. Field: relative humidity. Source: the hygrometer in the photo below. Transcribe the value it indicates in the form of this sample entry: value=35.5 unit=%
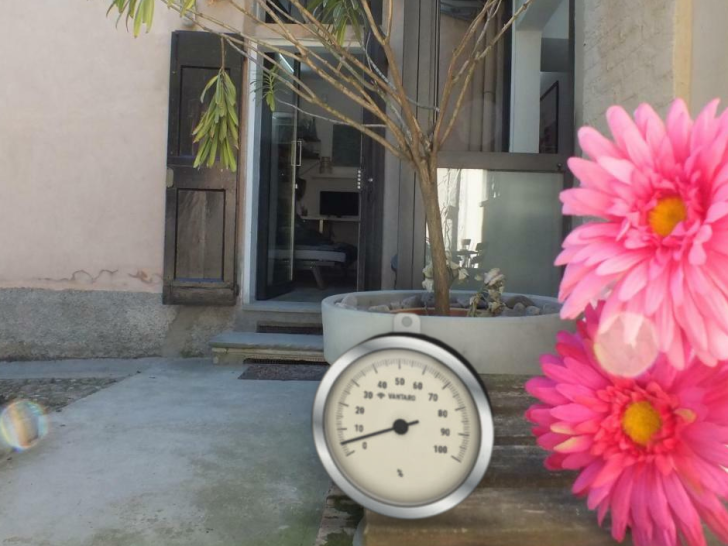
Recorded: value=5 unit=%
